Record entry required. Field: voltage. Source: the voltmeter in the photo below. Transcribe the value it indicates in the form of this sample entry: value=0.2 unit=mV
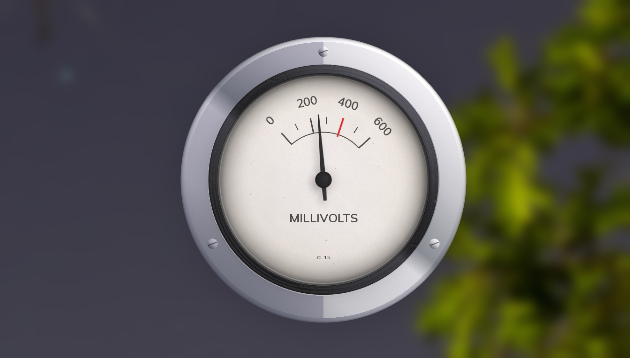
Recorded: value=250 unit=mV
